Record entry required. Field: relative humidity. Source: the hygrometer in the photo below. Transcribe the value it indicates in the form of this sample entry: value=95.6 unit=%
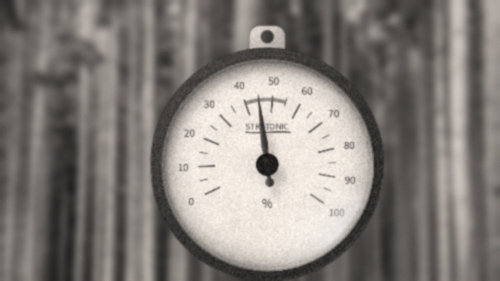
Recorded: value=45 unit=%
